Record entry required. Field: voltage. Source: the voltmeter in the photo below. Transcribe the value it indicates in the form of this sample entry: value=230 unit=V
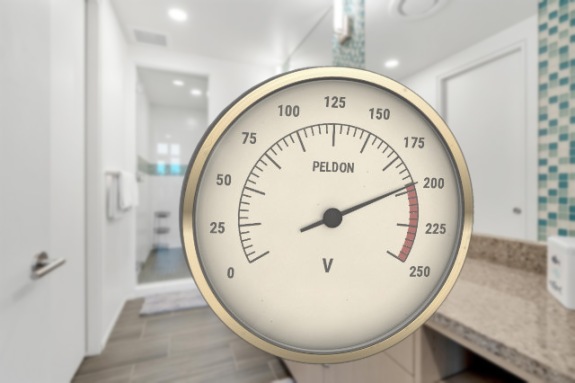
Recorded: value=195 unit=V
